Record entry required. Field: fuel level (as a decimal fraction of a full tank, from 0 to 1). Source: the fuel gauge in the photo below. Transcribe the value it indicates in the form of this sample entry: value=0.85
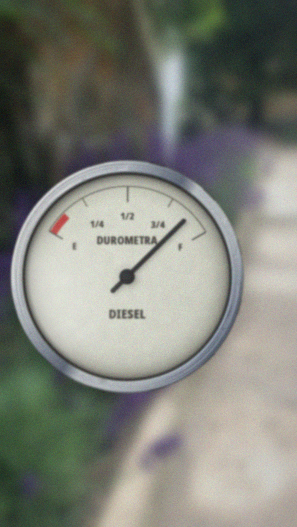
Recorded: value=0.875
